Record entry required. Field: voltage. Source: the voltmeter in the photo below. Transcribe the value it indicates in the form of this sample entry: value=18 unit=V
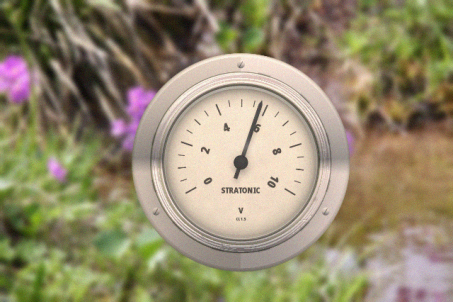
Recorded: value=5.75 unit=V
